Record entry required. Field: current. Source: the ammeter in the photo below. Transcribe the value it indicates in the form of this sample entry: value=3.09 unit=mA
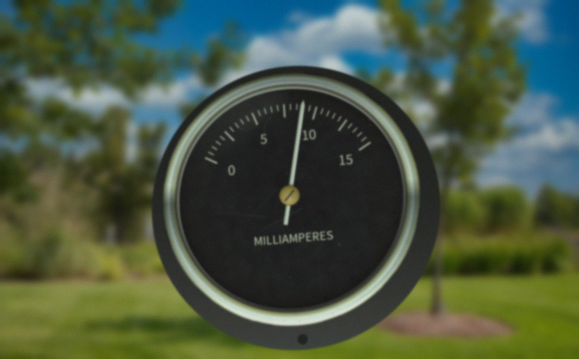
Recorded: value=9 unit=mA
